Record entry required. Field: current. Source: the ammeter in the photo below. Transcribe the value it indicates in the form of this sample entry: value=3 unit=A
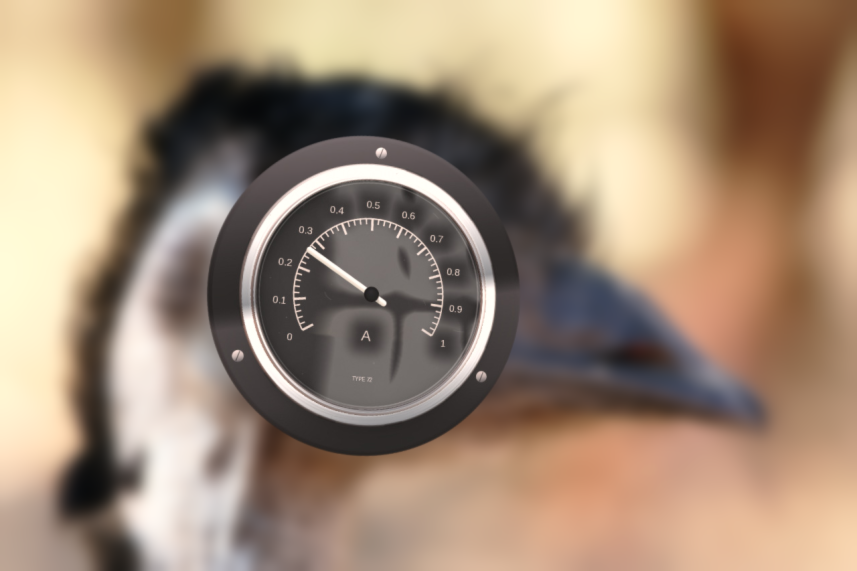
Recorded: value=0.26 unit=A
